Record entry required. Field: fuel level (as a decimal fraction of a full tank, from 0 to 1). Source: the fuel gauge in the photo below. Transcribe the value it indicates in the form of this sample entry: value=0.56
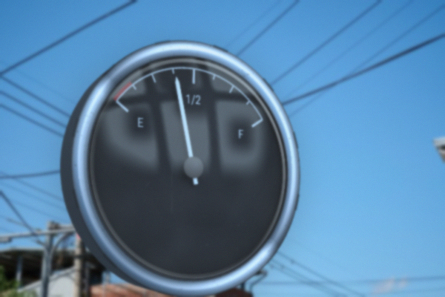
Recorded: value=0.375
